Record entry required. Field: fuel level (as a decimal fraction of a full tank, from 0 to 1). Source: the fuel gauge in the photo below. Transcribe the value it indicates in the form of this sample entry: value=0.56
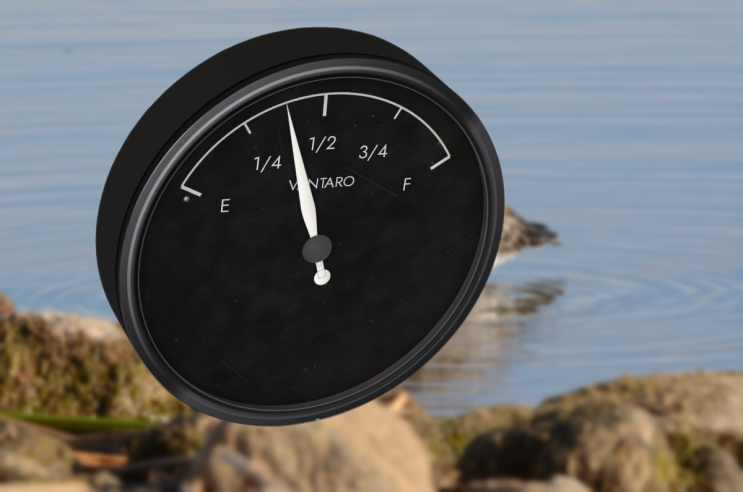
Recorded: value=0.375
